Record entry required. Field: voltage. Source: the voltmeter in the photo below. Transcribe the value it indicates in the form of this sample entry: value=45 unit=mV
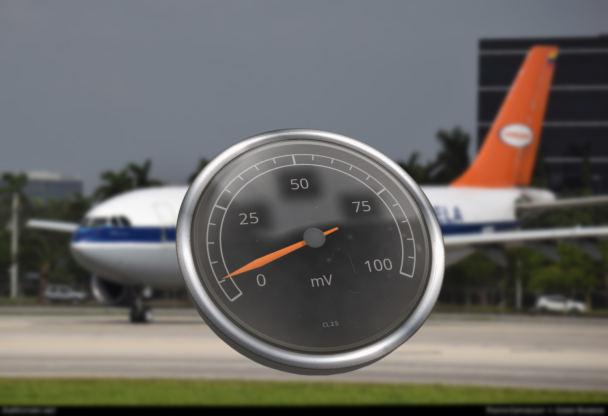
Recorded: value=5 unit=mV
